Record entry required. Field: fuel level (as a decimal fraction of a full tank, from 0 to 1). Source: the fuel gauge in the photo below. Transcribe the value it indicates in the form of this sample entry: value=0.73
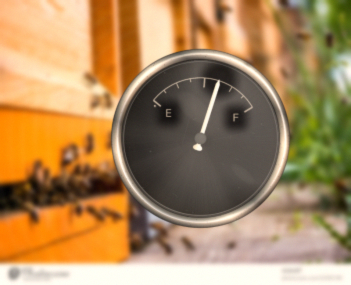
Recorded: value=0.625
